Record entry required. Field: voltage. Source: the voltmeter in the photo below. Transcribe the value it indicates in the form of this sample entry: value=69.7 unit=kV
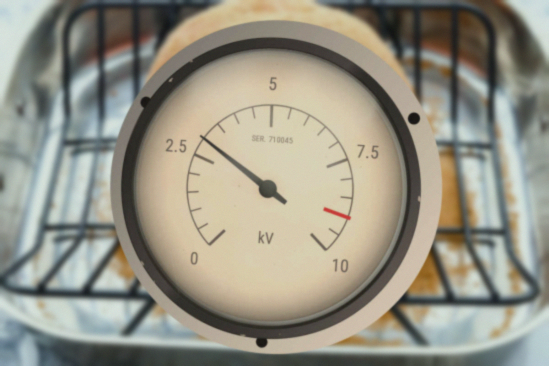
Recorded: value=3 unit=kV
